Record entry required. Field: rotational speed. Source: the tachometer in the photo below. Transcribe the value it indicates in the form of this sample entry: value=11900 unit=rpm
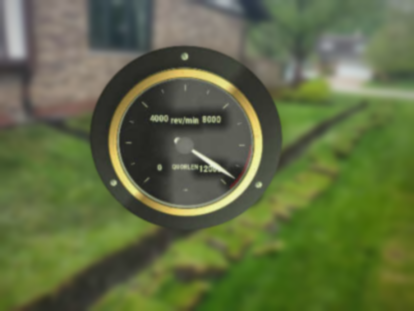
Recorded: value=11500 unit=rpm
